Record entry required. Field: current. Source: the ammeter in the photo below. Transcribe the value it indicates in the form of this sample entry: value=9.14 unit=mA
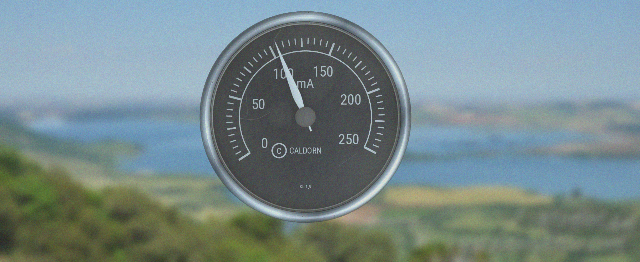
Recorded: value=105 unit=mA
